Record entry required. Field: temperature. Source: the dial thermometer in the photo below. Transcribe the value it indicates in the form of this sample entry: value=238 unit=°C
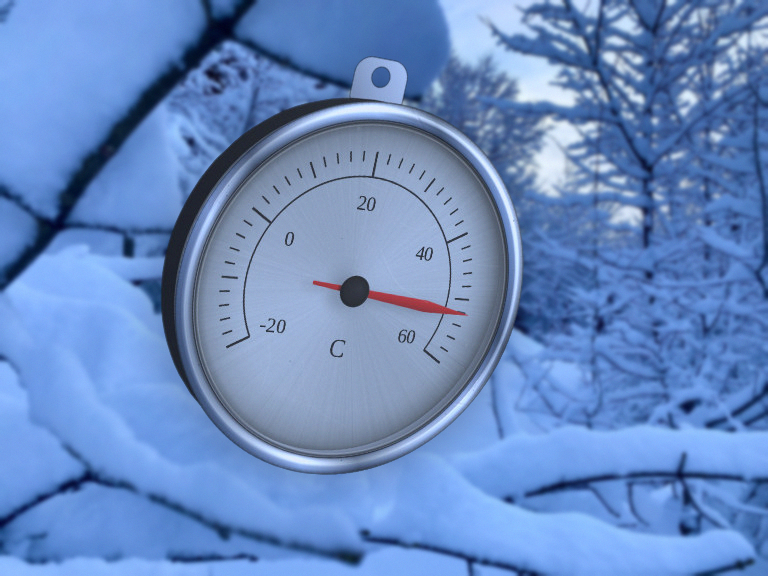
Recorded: value=52 unit=°C
